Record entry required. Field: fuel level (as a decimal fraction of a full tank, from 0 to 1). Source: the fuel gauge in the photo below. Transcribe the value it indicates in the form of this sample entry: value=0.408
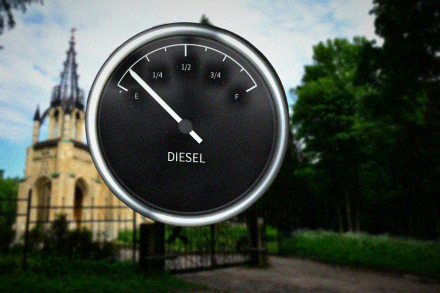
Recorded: value=0.125
